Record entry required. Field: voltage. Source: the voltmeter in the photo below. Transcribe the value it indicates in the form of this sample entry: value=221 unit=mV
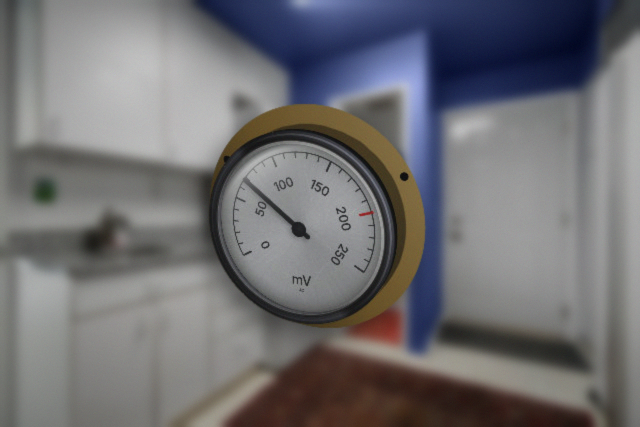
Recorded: value=70 unit=mV
